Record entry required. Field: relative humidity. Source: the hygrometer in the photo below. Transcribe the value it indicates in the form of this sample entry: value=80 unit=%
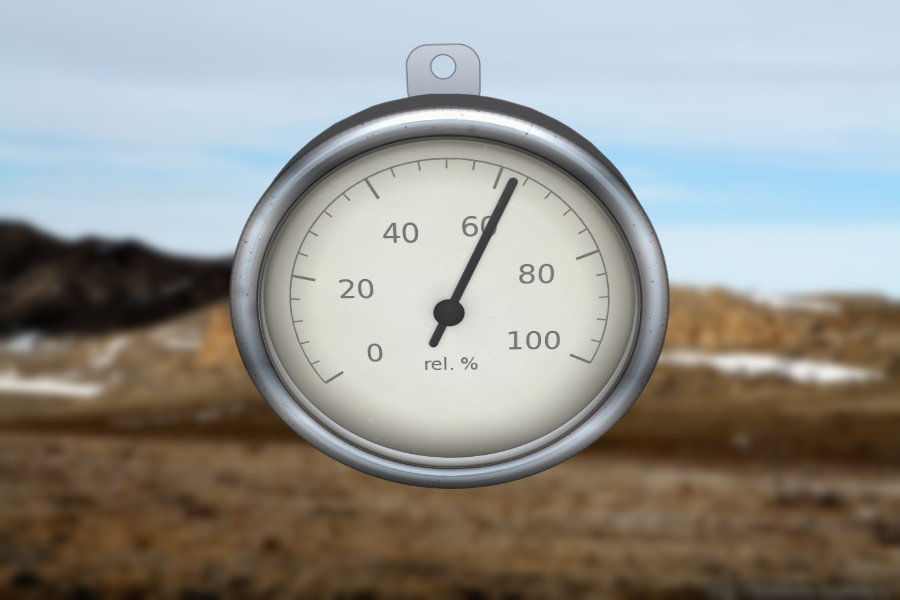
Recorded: value=62 unit=%
